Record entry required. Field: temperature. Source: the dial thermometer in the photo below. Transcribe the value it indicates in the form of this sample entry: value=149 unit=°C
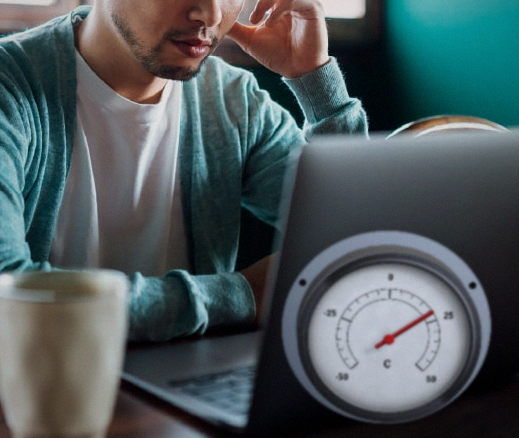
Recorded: value=20 unit=°C
